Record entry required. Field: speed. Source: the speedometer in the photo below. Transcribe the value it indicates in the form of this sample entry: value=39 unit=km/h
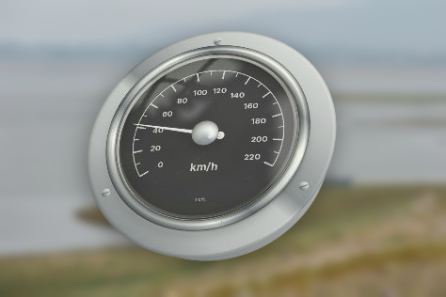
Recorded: value=40 unit=km/h
